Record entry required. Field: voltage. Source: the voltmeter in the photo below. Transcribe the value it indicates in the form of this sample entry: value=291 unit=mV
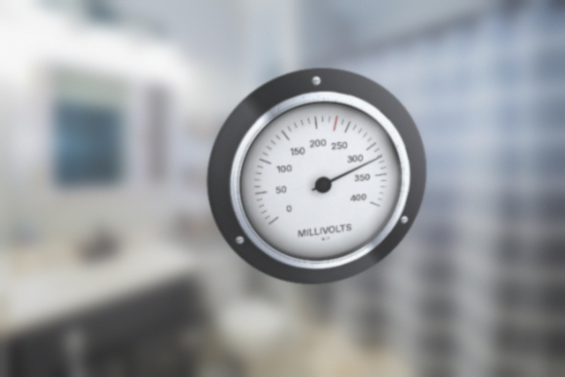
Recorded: value=320 unit=mV
